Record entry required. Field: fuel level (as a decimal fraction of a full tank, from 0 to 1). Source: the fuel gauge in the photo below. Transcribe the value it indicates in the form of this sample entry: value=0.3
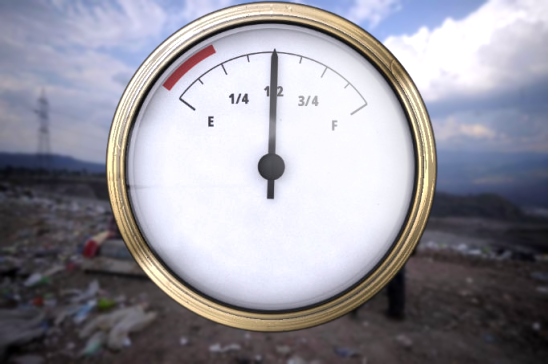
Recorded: value=0.5
